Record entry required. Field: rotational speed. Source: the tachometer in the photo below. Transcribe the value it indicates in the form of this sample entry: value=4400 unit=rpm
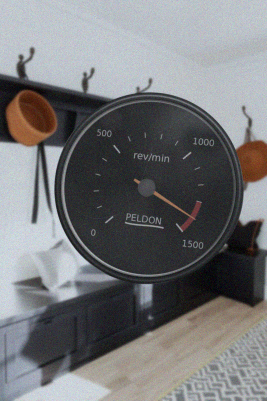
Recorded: value=1400 unit=rpm
